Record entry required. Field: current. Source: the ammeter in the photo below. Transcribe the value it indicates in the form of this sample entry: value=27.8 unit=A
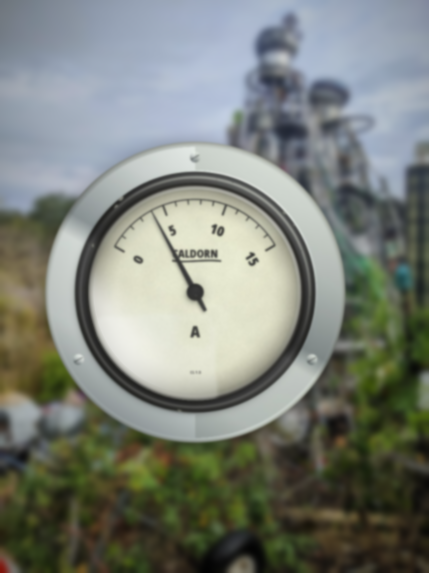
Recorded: value=4 unit=A
